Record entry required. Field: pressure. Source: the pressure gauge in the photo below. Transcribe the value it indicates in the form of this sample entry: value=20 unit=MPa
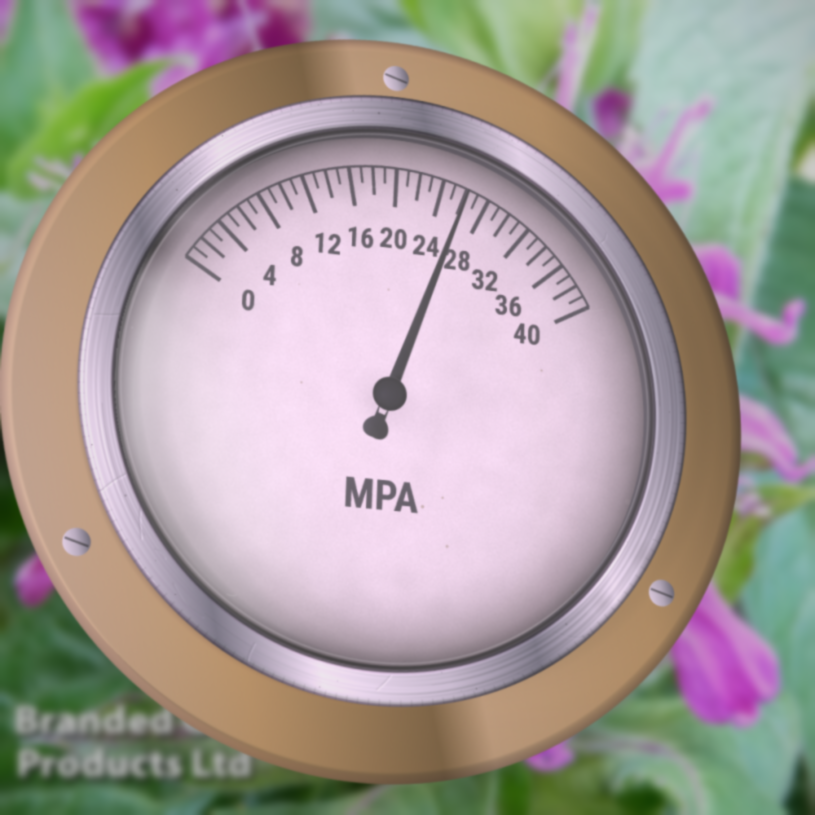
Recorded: value=26 unit=MPa
